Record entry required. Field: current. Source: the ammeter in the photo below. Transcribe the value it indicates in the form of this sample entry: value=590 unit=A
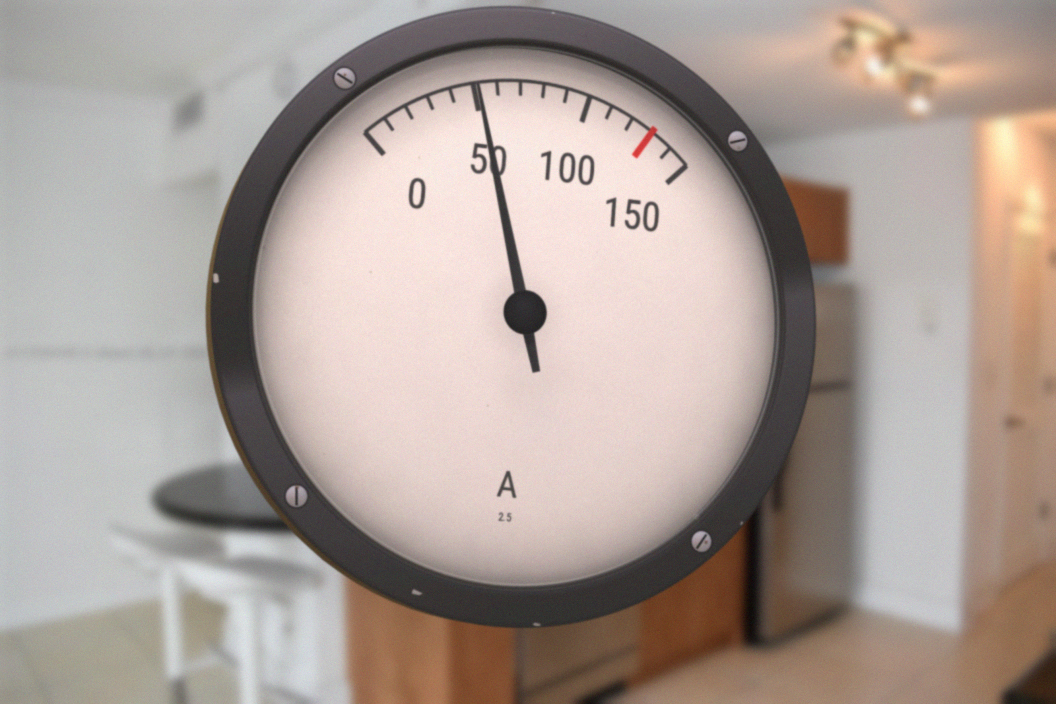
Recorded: value=50 unit=A
